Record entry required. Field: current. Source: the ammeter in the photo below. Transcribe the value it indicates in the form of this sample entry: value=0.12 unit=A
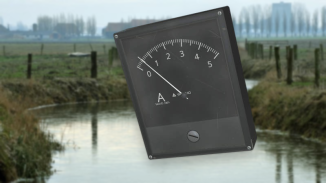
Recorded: value=0.5 unit=A
